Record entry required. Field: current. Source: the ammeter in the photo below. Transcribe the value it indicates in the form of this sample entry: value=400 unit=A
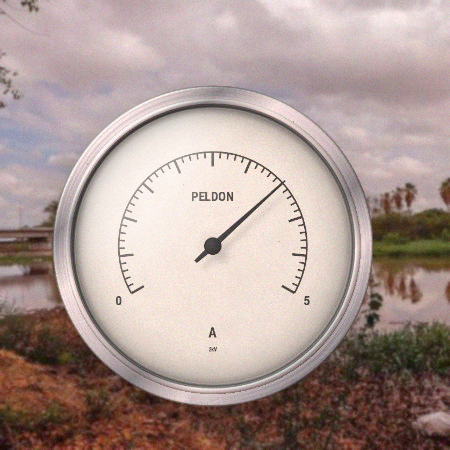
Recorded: value=3.5 unit=A
